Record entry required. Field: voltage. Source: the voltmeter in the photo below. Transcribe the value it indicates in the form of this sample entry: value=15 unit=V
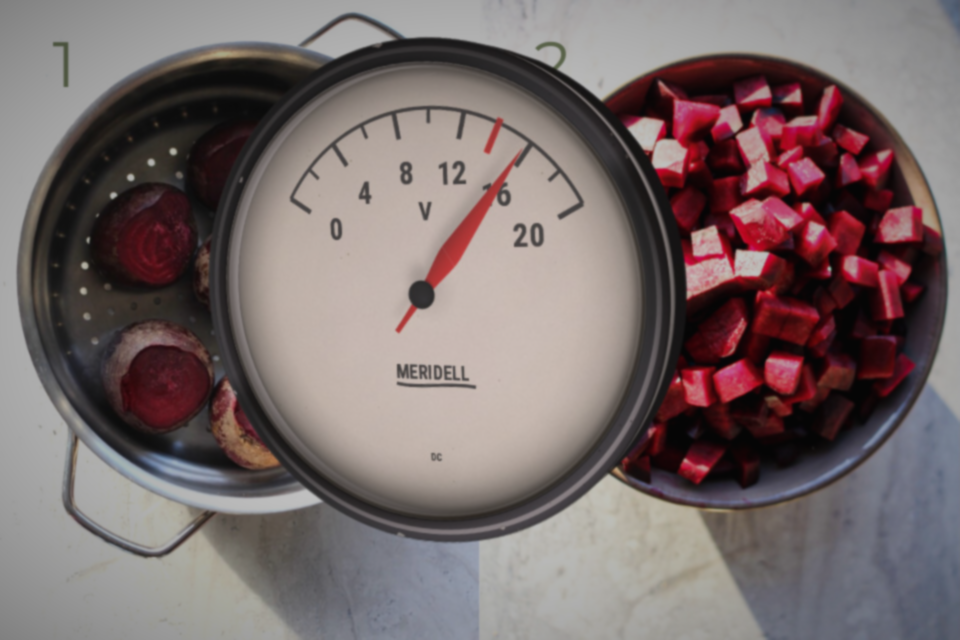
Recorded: value=16 unit=V
